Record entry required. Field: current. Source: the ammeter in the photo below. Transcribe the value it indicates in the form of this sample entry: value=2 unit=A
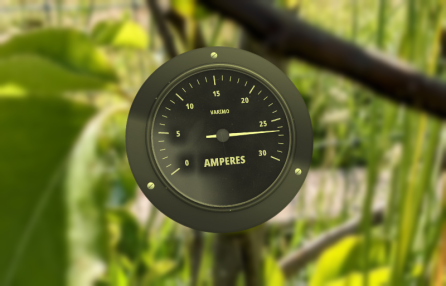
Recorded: value=26.5 unit=A
